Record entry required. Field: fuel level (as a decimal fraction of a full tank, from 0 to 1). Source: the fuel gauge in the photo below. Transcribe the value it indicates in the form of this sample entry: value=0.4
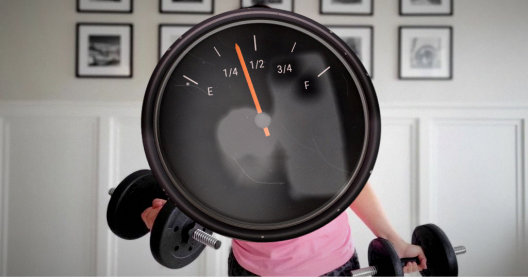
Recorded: value=0.375
